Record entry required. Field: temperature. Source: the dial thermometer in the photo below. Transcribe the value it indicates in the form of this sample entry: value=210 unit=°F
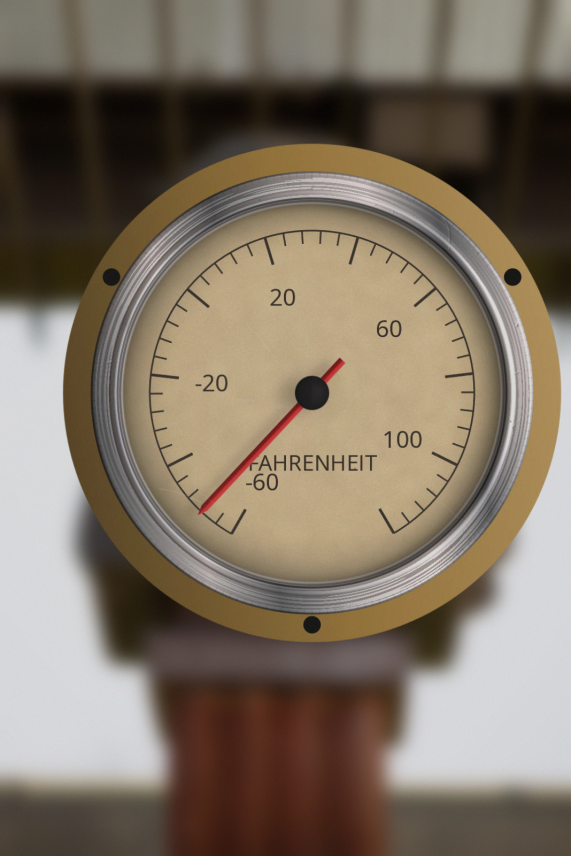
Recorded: value=-52 unit=°F
